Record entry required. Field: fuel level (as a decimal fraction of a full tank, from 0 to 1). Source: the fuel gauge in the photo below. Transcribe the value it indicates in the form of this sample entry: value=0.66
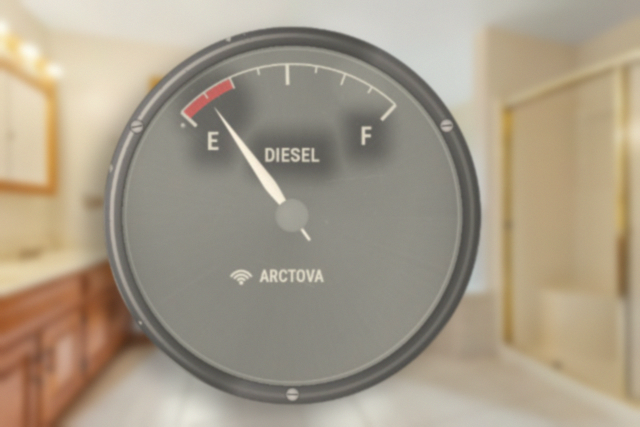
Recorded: value=0.125
